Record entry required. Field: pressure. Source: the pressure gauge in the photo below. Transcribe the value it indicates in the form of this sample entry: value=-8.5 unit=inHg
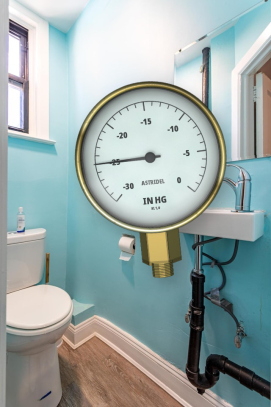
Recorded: value=-25 unit=inHg
